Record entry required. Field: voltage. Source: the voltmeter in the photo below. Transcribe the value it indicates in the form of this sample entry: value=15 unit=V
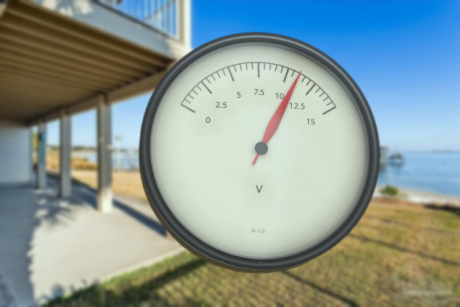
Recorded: value=11 unit=V
